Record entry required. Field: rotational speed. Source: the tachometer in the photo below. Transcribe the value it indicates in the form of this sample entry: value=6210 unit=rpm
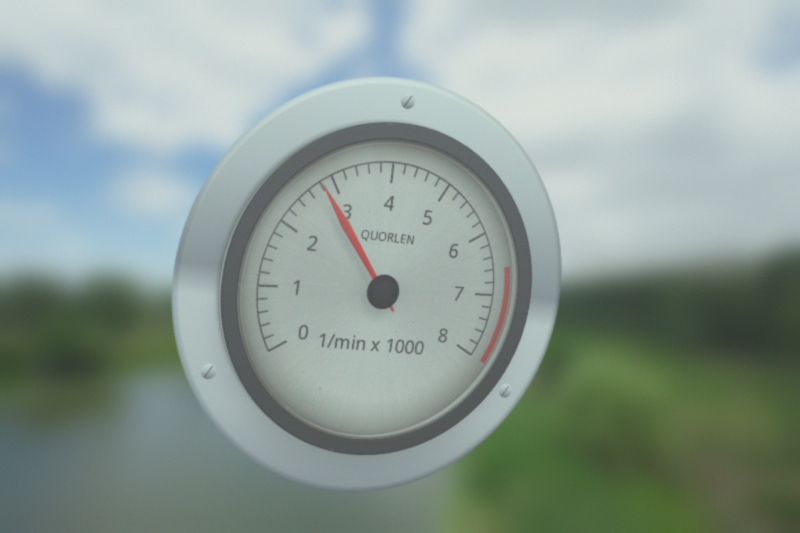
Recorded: value=2800 unit=rpm
